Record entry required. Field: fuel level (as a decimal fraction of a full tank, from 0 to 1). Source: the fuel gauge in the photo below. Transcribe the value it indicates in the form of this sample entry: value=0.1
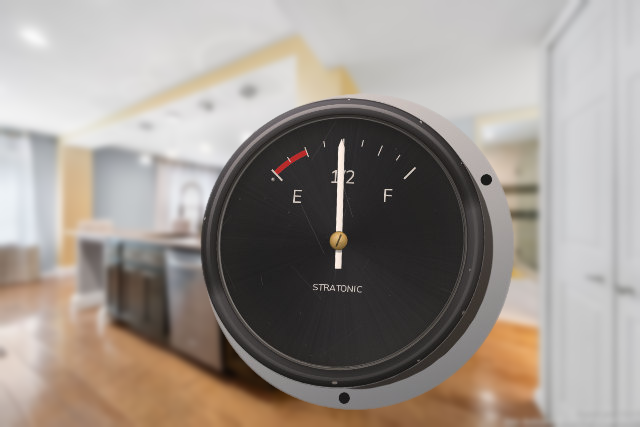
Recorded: value=0.5
